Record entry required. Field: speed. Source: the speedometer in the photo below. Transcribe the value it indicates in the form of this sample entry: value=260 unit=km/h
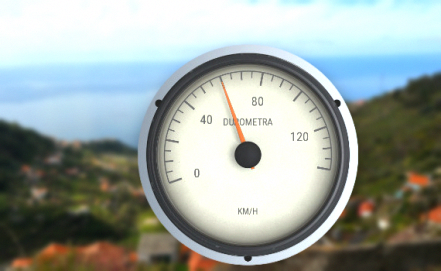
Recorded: value=60 unit=km/h
